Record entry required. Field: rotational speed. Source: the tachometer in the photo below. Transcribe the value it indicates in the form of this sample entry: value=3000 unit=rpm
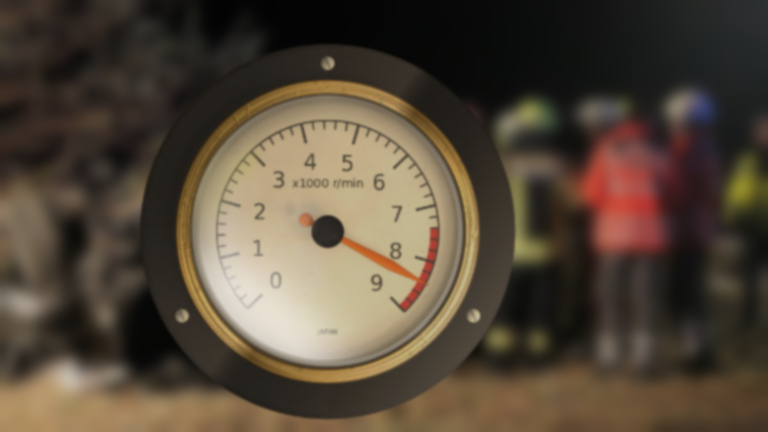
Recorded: value=8400 unit=rpm
